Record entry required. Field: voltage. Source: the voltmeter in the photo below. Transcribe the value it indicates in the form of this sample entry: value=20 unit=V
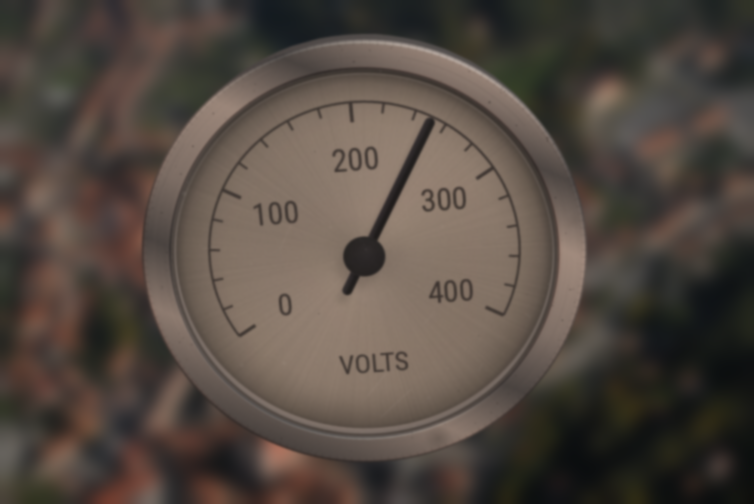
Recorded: value=250 unit=V
